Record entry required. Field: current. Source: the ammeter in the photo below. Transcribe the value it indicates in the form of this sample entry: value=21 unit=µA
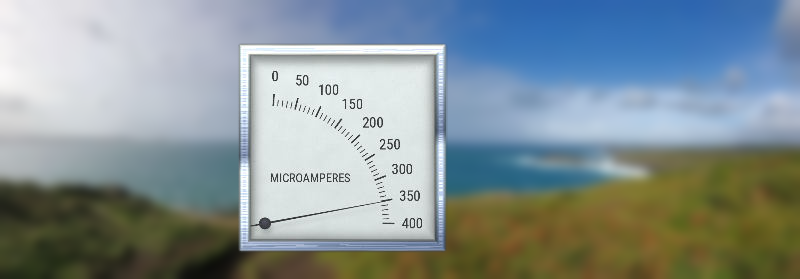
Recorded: value=350 unit=µA
